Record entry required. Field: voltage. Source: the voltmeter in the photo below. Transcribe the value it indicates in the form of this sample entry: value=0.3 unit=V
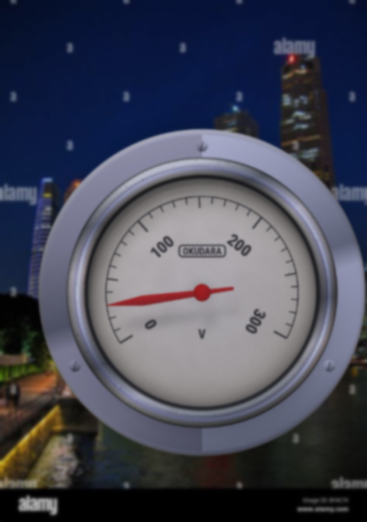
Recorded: value=30 unit=V
